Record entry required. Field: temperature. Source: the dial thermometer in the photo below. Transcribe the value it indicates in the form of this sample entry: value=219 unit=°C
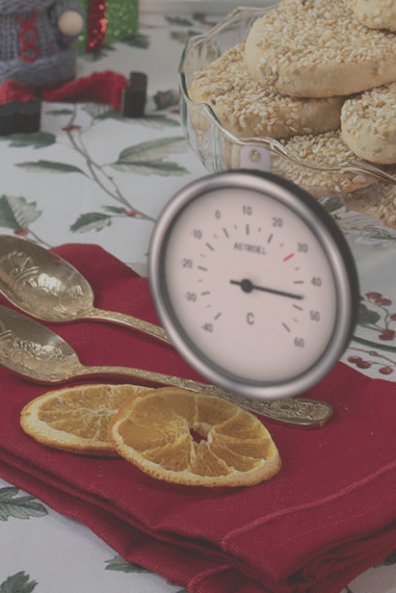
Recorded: value=45 unit=°C
